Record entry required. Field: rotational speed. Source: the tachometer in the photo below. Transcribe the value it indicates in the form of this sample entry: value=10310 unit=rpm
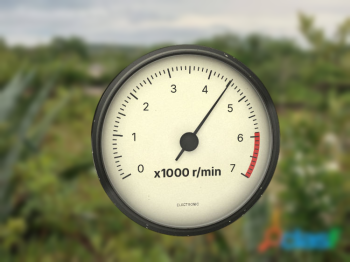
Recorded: value=4500 unit=rpm
